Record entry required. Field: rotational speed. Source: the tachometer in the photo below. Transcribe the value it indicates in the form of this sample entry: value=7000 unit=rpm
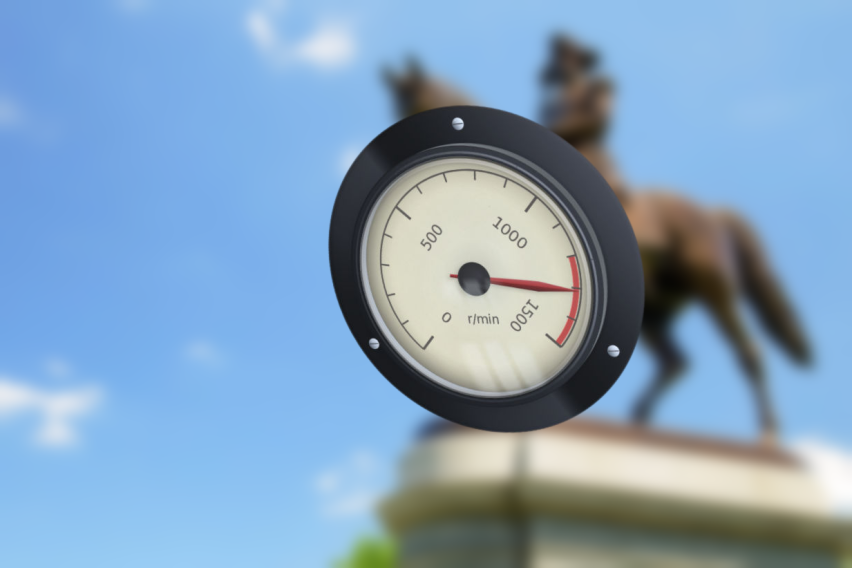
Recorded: value=1300 unit=rpm
